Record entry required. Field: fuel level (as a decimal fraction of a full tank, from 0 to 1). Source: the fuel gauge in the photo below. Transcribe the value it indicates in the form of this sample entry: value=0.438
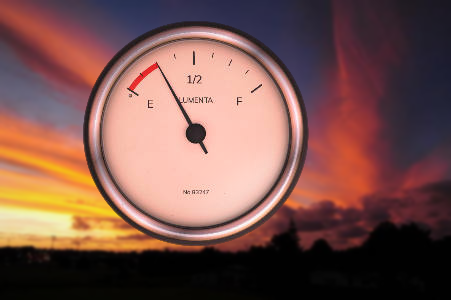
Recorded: value=0.25
